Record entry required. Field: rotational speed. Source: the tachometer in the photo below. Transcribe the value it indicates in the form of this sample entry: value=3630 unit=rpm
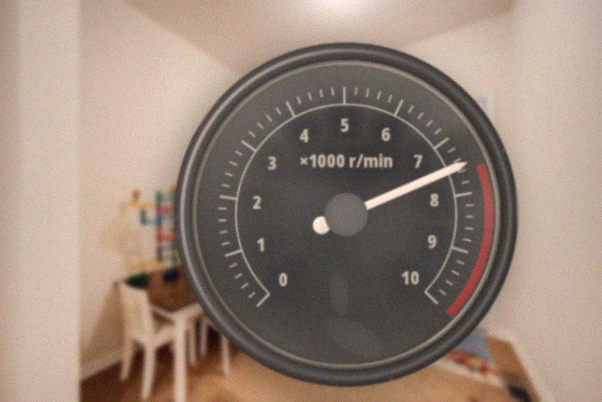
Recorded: value=7500 unit=rpm
